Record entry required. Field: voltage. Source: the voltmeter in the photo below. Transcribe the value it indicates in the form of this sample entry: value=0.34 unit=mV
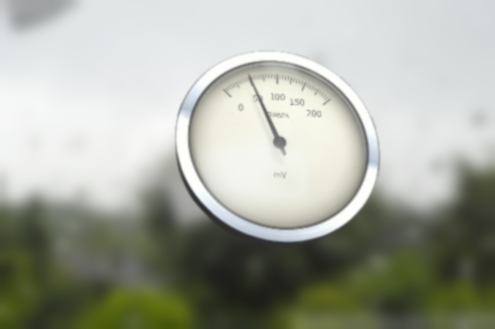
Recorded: value=50 unit=mV
